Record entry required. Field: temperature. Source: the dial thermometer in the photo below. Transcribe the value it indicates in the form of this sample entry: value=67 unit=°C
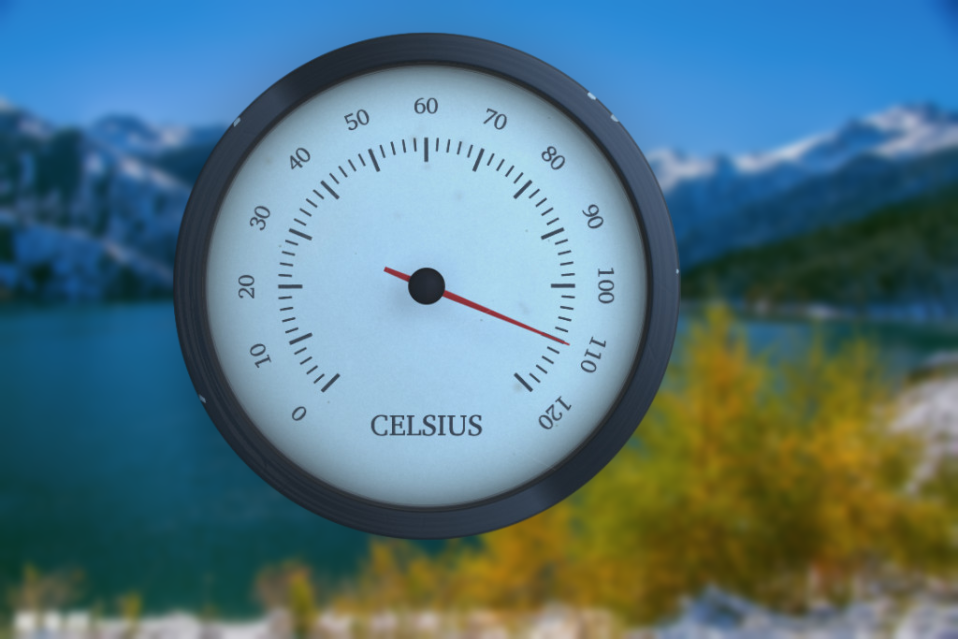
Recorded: value=110 unit=°C
